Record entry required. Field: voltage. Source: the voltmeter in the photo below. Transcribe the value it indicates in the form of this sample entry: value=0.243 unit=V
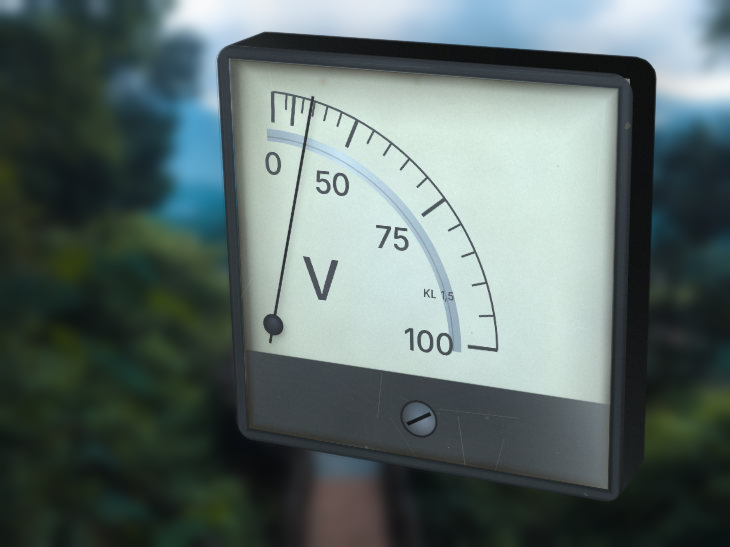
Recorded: value=35 unit=V
